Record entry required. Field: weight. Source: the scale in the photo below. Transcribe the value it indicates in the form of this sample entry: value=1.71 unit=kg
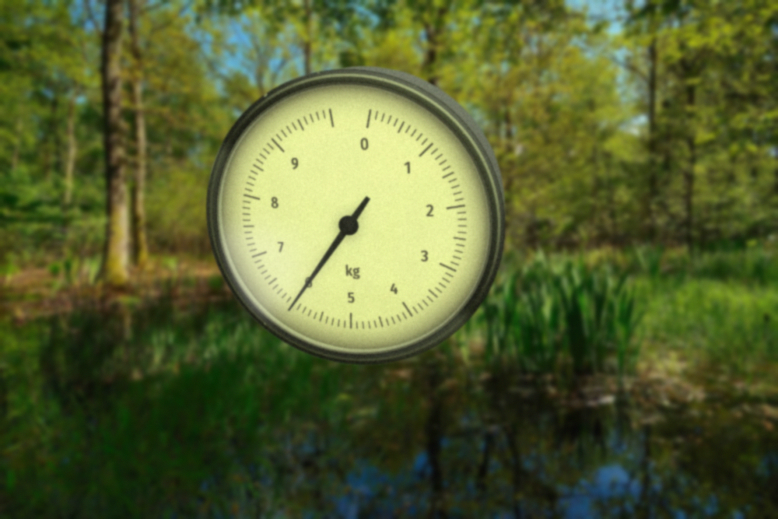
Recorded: value=6 unit=kg
